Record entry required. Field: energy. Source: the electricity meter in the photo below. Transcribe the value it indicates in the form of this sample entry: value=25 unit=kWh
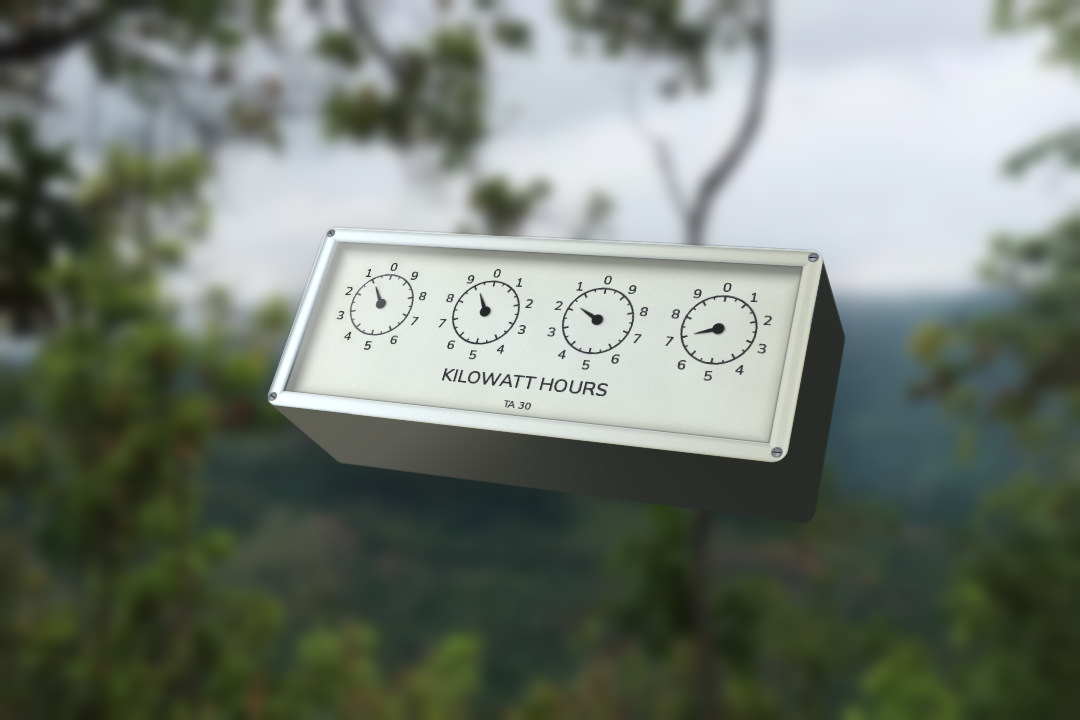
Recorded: value=917 unit=kWh
